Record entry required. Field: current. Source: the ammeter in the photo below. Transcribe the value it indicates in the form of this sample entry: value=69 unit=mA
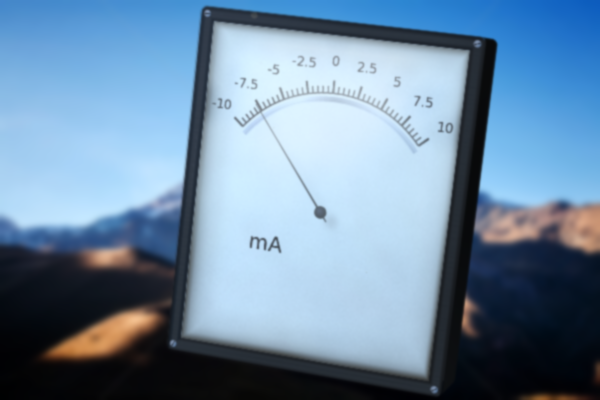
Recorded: value=-7.5 unit=mA
